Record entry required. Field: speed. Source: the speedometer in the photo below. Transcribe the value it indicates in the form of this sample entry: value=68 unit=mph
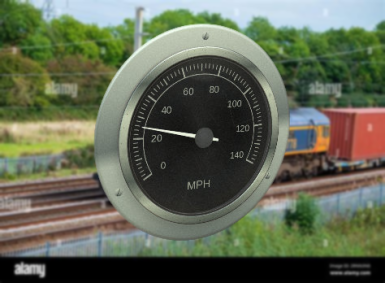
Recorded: value=26 unit=mph
